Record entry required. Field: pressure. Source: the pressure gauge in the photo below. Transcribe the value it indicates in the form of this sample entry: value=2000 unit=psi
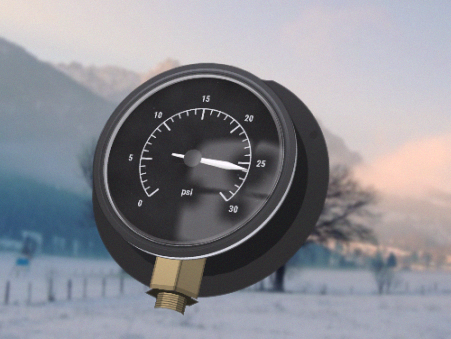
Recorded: value=26 unit=psi
